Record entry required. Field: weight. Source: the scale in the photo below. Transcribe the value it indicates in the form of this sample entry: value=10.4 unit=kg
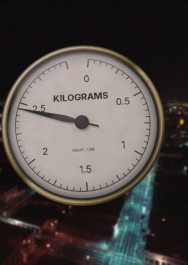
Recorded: value=2.45 unit=kg
